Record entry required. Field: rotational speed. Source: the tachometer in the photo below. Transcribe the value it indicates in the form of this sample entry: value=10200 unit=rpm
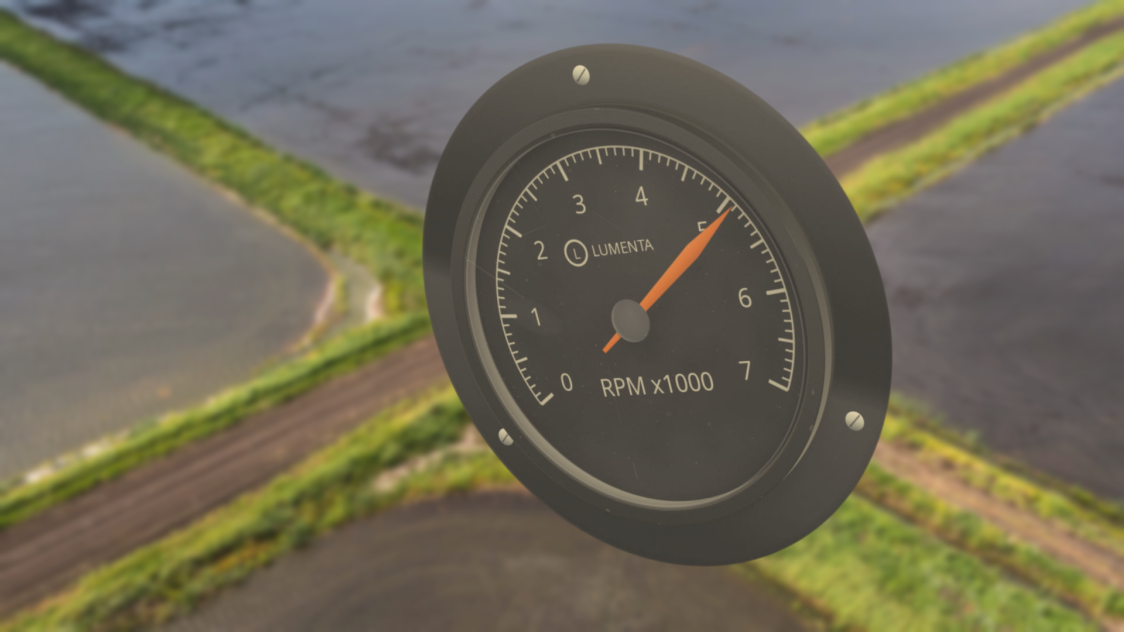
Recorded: value=5100 unit=rpm
